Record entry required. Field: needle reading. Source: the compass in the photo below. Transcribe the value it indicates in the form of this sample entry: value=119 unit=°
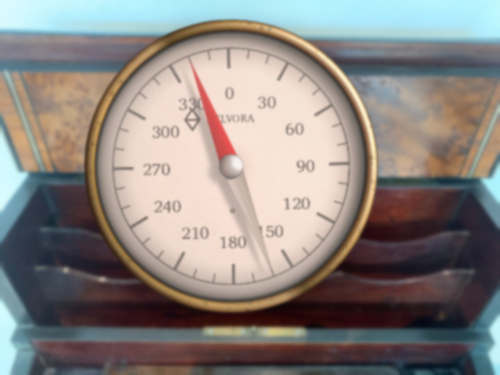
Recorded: value=340 unit=°
